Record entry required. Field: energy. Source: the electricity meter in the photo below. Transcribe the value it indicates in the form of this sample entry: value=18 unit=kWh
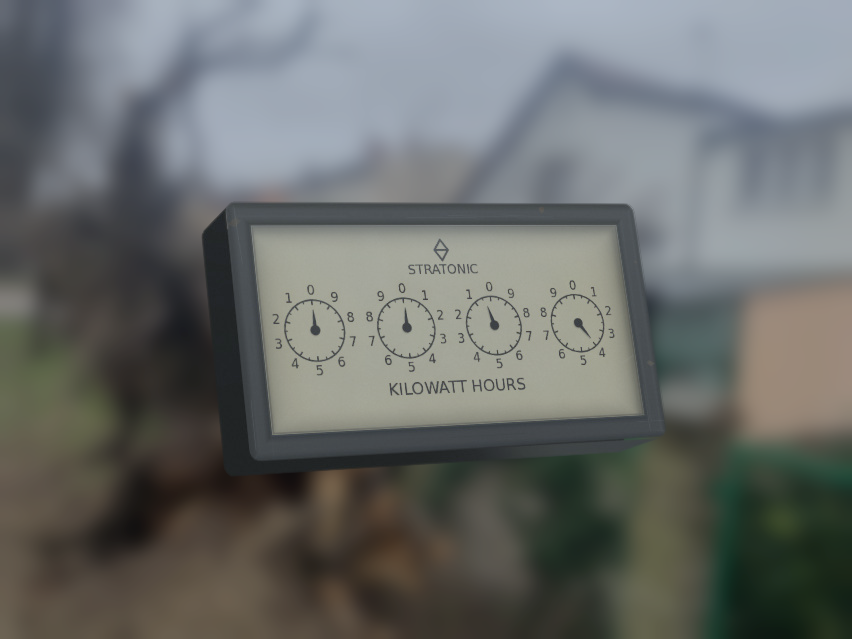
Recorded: value=4 unit=kWh
